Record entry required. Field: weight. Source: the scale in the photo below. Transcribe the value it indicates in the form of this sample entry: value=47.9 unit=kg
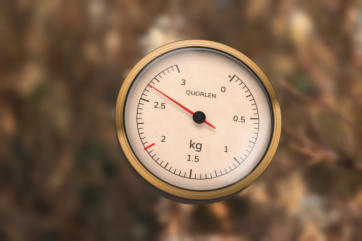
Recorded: value=2.65 unit=kg
